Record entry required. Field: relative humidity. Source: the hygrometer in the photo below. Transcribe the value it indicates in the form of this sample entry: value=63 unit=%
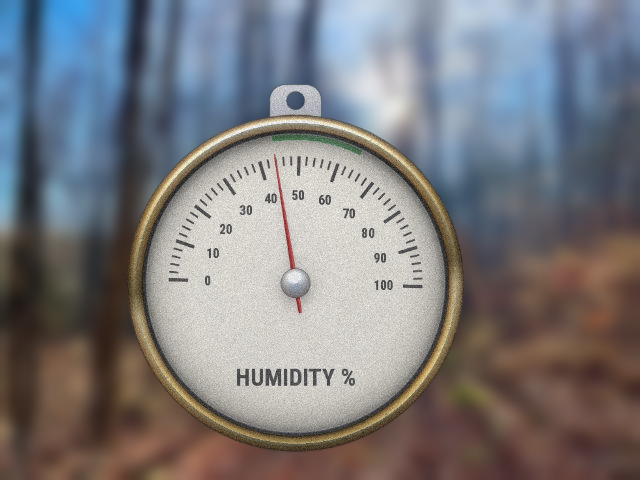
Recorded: value=44 unit=%
